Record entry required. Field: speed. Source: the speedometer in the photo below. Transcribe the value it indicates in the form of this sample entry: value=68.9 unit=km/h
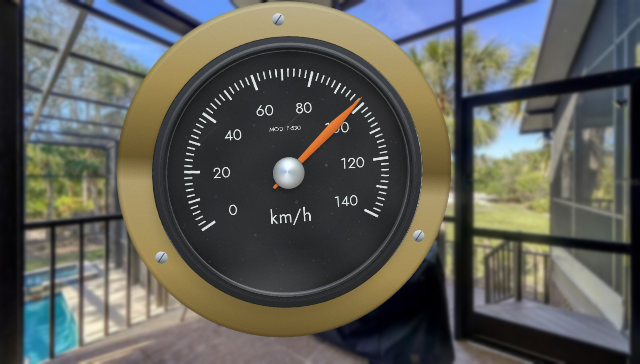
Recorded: value=98 unit=km/h
